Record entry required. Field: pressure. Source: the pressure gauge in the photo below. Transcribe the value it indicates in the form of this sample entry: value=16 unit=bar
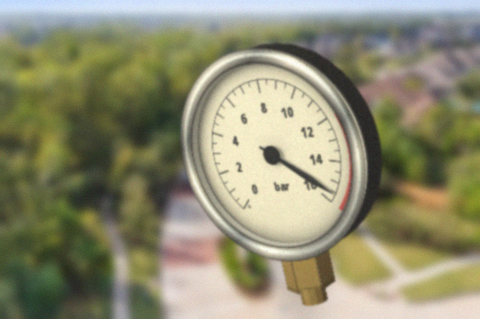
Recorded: value=15.5 unit=bar
